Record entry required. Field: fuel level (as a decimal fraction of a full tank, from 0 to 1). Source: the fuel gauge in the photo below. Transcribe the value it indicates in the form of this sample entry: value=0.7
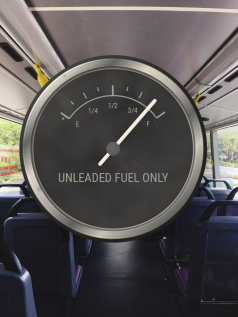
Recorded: value=0.875
